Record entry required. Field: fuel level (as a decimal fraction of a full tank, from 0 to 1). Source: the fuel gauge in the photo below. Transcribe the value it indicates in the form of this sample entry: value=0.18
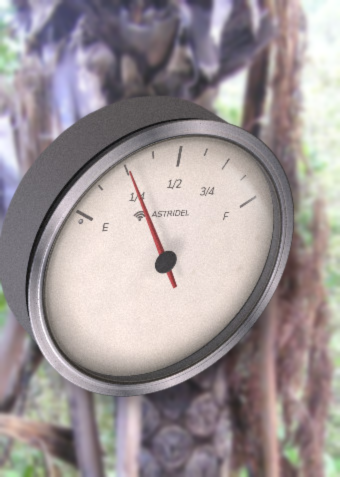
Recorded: value=0.25
